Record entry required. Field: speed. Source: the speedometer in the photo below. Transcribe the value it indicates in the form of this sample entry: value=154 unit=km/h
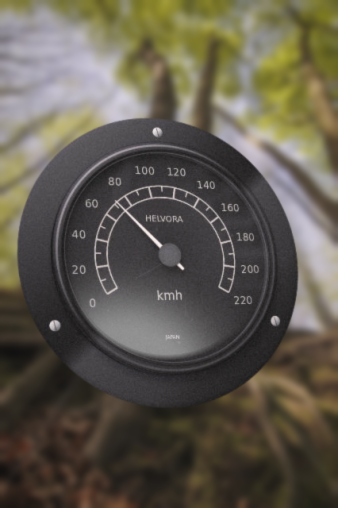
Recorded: value=70 unit=km/h
